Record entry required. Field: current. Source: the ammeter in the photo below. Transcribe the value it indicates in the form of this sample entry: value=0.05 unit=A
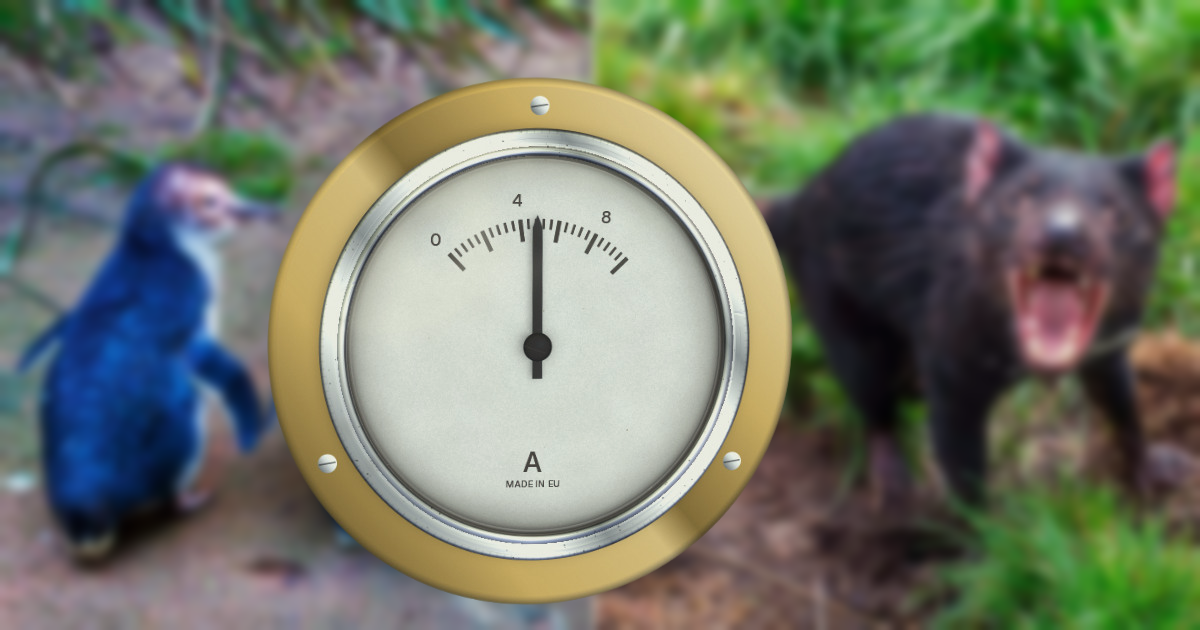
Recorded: value=4.8 unit=A
